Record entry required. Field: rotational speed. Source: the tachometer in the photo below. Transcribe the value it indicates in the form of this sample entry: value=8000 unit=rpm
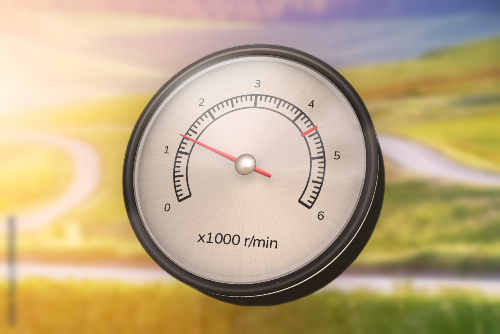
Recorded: value=1300 unit=rpm
